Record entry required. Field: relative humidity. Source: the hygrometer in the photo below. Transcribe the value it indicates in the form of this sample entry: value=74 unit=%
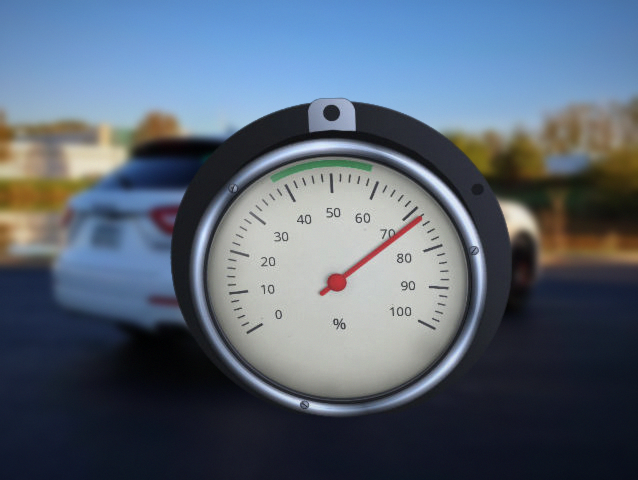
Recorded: value=72 unit=%
